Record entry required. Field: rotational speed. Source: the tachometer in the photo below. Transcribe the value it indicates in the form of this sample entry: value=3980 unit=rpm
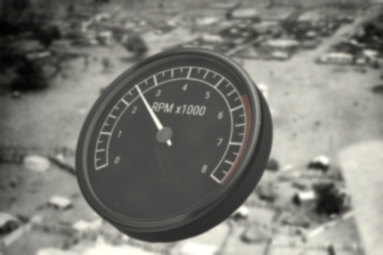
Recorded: value=2500 unit=rpm
